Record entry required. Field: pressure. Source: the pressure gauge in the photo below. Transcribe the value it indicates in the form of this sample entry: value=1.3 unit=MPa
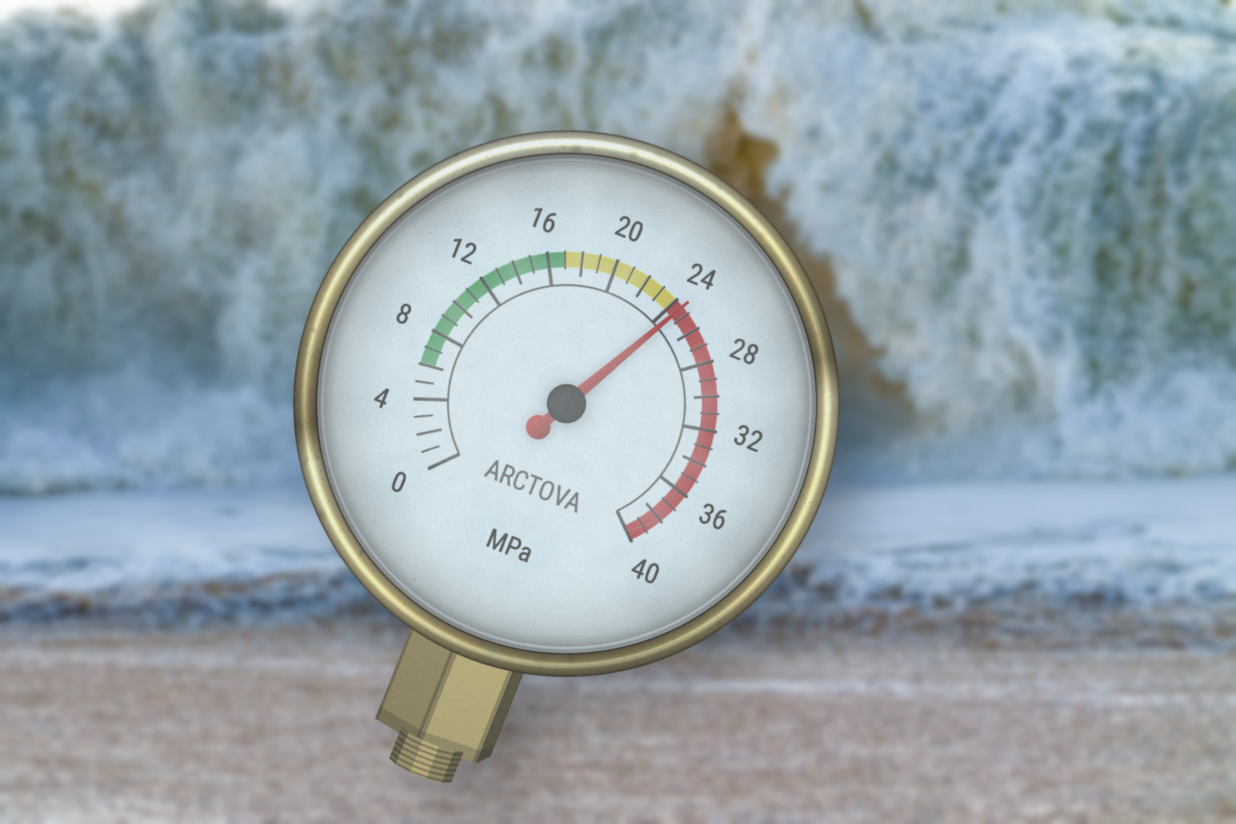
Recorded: value=24.5 unit=MPa
